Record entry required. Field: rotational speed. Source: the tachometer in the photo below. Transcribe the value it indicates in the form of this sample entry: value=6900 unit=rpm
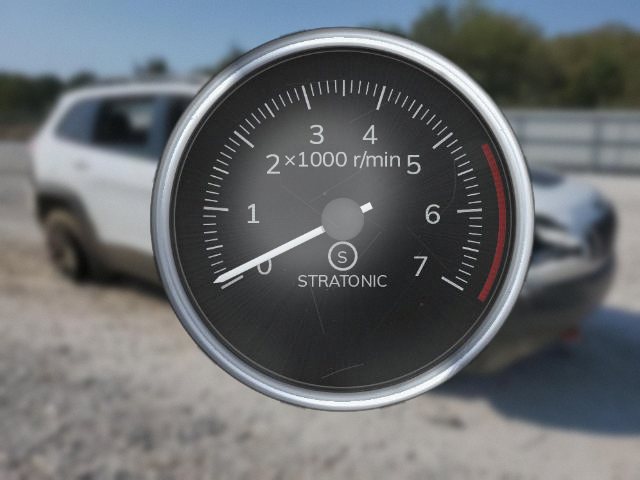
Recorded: value=100 unit=rpm
